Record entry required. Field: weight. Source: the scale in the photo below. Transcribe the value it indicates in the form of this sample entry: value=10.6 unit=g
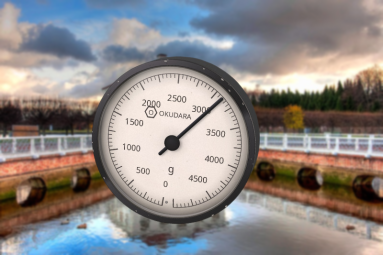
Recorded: value=3100 unit=g
